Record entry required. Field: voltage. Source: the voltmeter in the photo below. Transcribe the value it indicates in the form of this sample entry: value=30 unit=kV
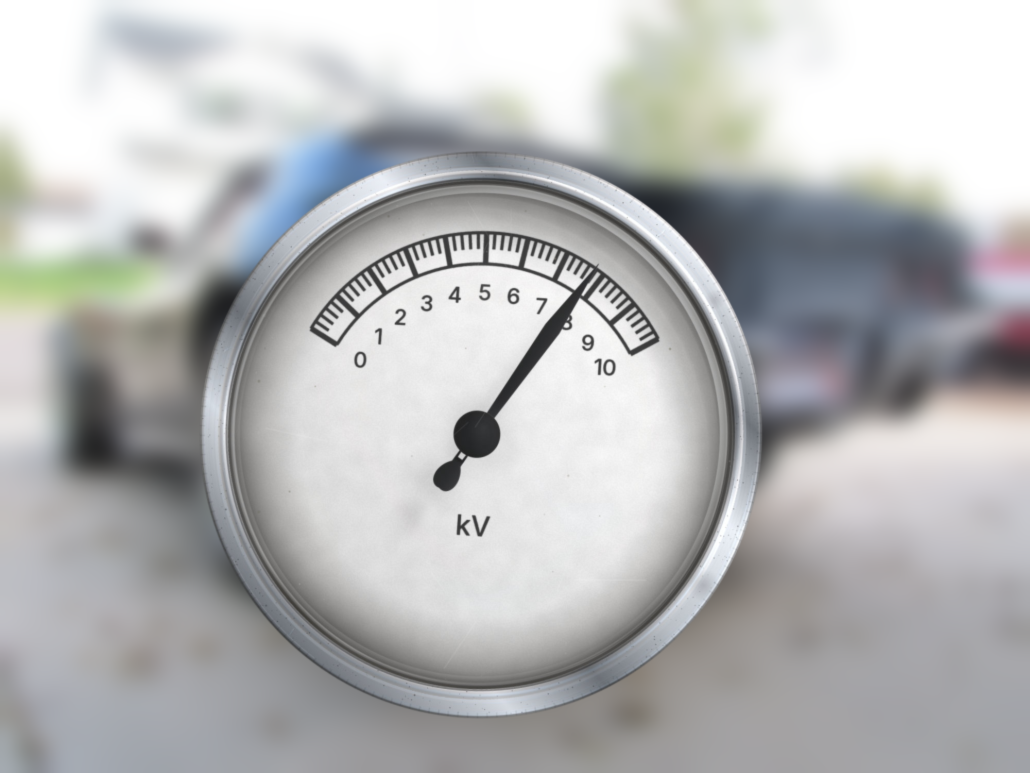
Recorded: value=7.8 unit=kV
